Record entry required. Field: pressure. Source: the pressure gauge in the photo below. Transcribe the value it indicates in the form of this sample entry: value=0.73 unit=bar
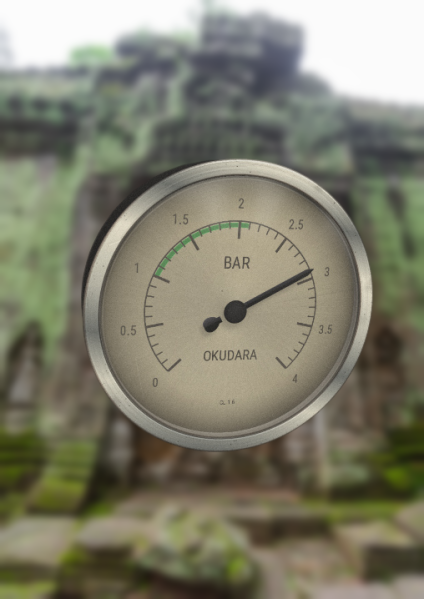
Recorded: value=2.9 unit=bar
